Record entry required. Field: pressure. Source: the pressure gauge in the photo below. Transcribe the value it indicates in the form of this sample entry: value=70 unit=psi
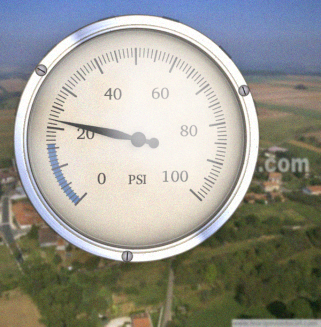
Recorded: value=22 unit=psi
